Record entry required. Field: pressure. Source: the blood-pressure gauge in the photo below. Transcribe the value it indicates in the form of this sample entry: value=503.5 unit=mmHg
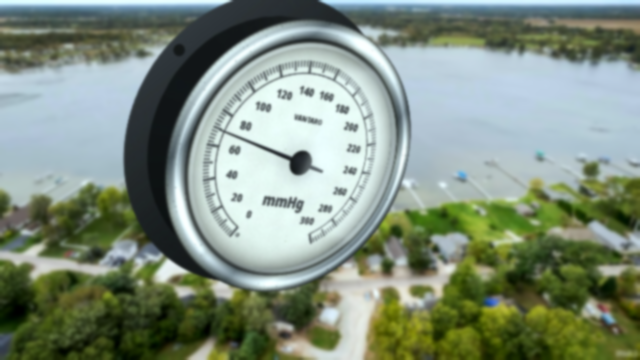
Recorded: value=70 unit=mmHg
